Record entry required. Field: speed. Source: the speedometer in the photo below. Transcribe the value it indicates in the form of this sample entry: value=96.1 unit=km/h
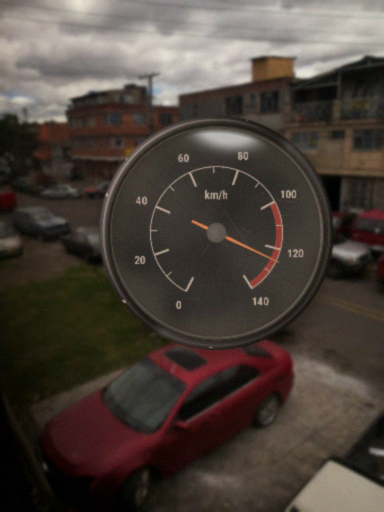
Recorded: value=125 unit=km/h
